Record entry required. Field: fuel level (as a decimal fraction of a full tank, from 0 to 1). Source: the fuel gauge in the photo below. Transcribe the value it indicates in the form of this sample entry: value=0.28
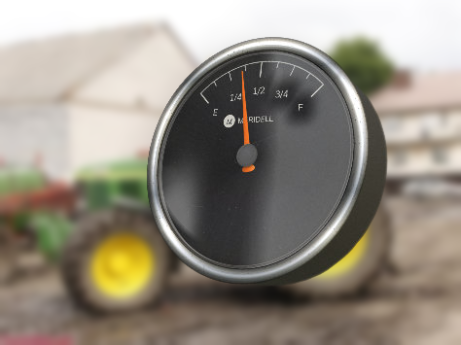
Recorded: value=0.375
